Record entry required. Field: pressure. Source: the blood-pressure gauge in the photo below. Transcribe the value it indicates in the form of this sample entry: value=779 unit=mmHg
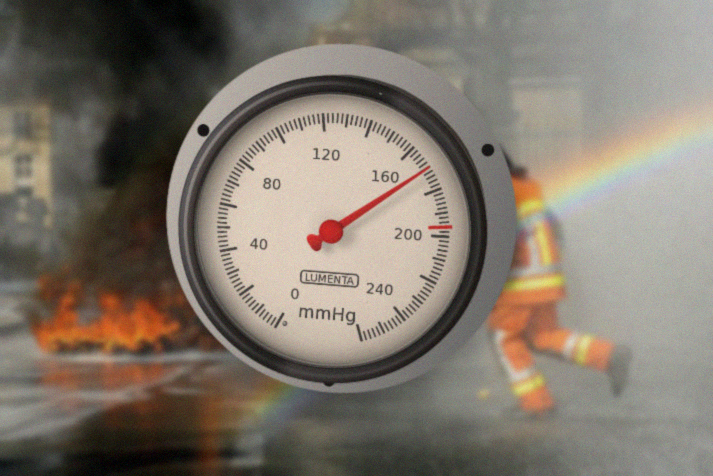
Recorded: value=170 unit=mmHg
